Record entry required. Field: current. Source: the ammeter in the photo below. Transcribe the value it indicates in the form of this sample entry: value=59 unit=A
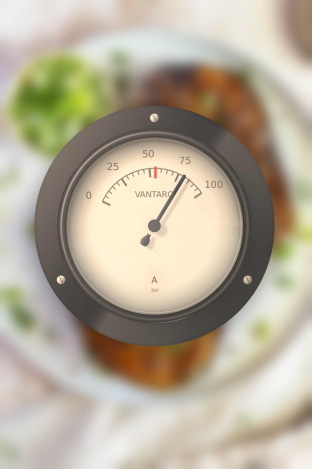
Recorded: value=80 unit=A
